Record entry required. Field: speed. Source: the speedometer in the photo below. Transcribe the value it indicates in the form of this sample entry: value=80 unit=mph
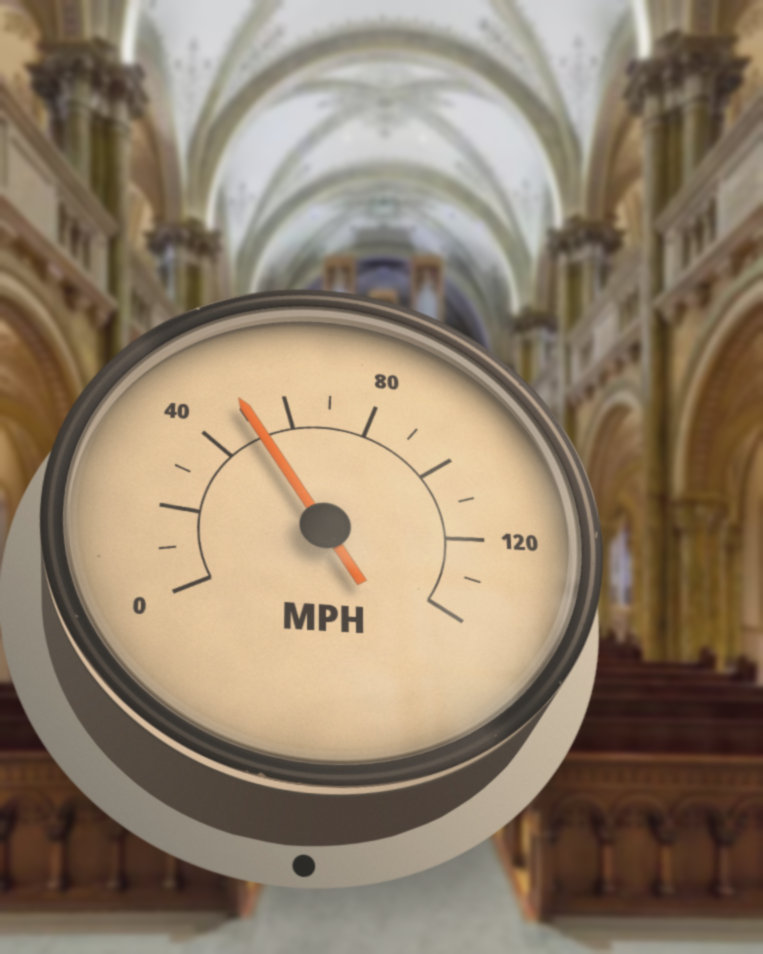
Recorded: value=50 unit=mph
